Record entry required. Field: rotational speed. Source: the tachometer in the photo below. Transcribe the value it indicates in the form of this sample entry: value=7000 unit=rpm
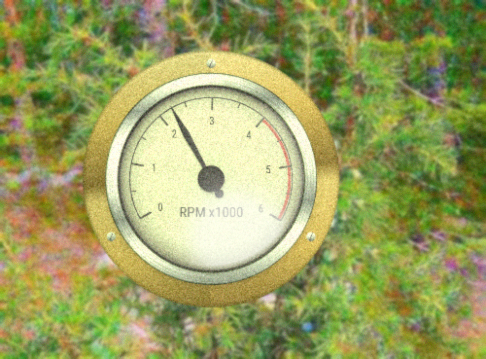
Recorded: value=2250 unit=rpm
